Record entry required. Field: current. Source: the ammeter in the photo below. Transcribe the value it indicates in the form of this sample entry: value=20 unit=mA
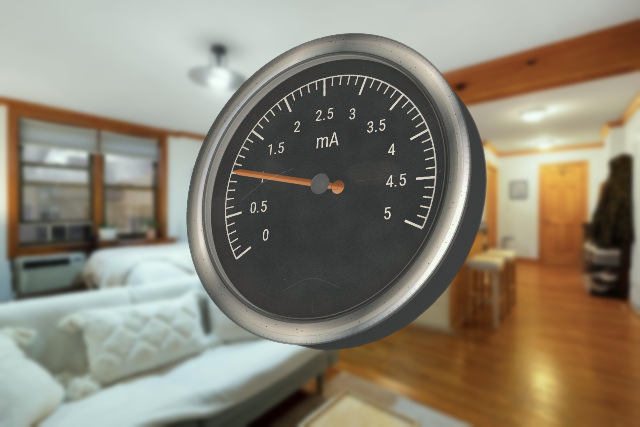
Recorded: value=1 unit=mA
